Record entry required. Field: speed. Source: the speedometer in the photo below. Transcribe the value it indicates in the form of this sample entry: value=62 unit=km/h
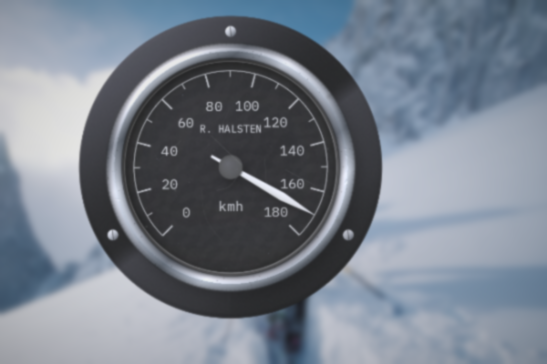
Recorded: value=170 unit=km/h
